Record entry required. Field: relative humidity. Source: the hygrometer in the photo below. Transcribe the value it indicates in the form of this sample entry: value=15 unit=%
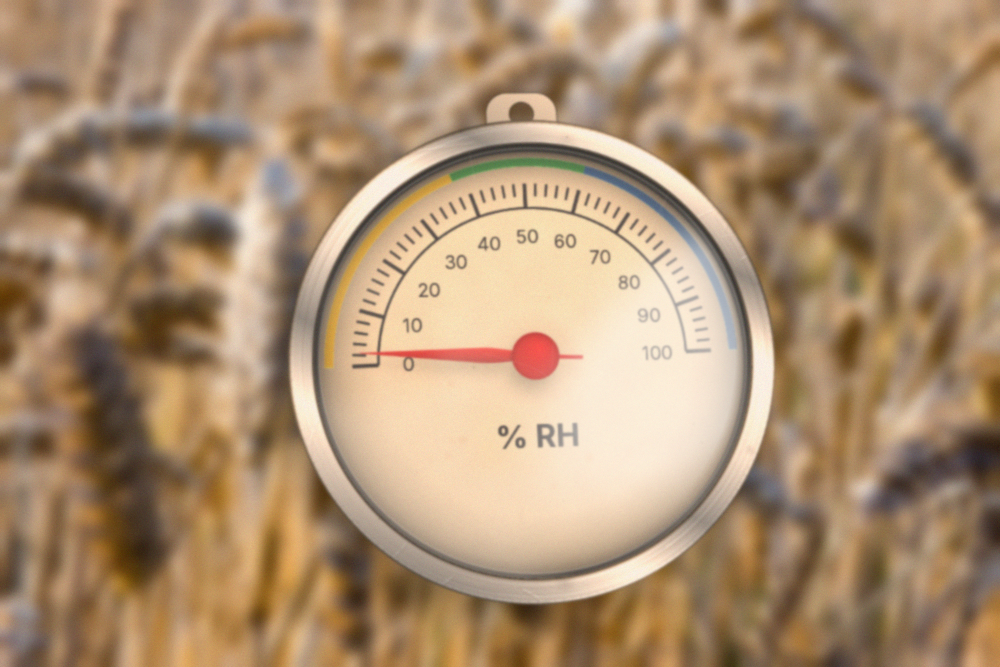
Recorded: value=2 unit=%
